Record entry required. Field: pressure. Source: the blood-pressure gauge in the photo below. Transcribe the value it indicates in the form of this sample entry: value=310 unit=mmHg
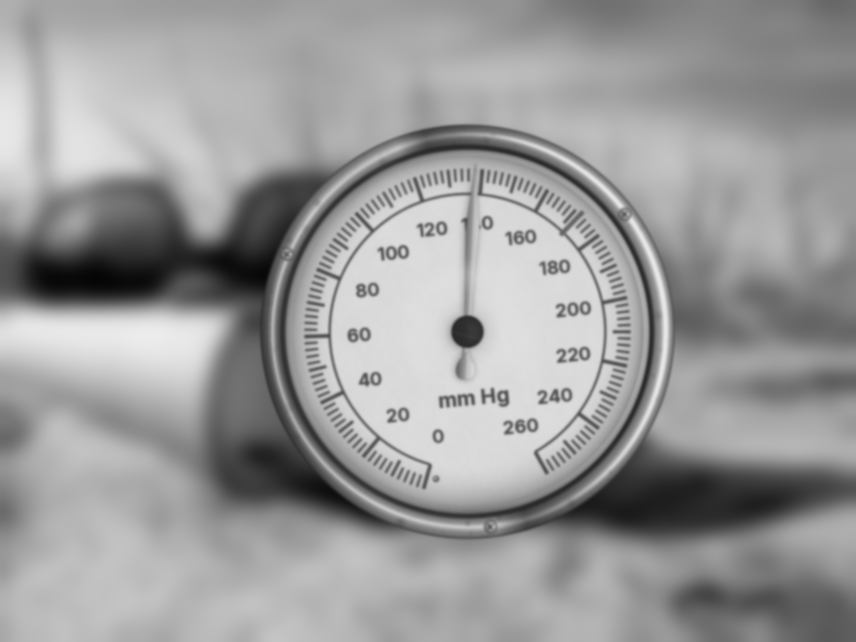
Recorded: value=138 unit=mmHg
